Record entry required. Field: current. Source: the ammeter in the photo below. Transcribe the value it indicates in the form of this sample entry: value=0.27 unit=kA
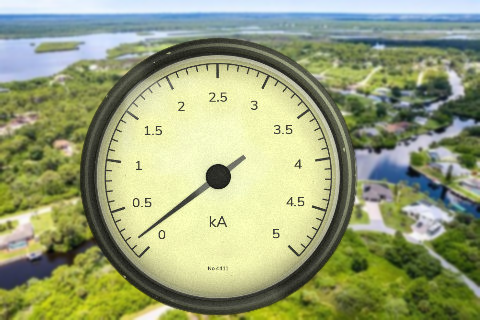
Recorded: value=0.15 unit=kA
